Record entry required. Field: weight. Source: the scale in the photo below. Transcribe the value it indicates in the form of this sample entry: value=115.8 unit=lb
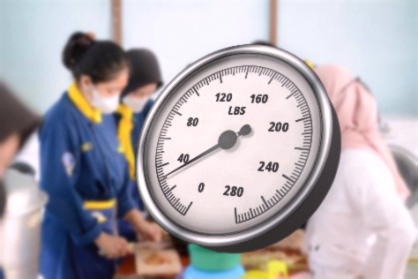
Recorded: value=30 unit=lb
